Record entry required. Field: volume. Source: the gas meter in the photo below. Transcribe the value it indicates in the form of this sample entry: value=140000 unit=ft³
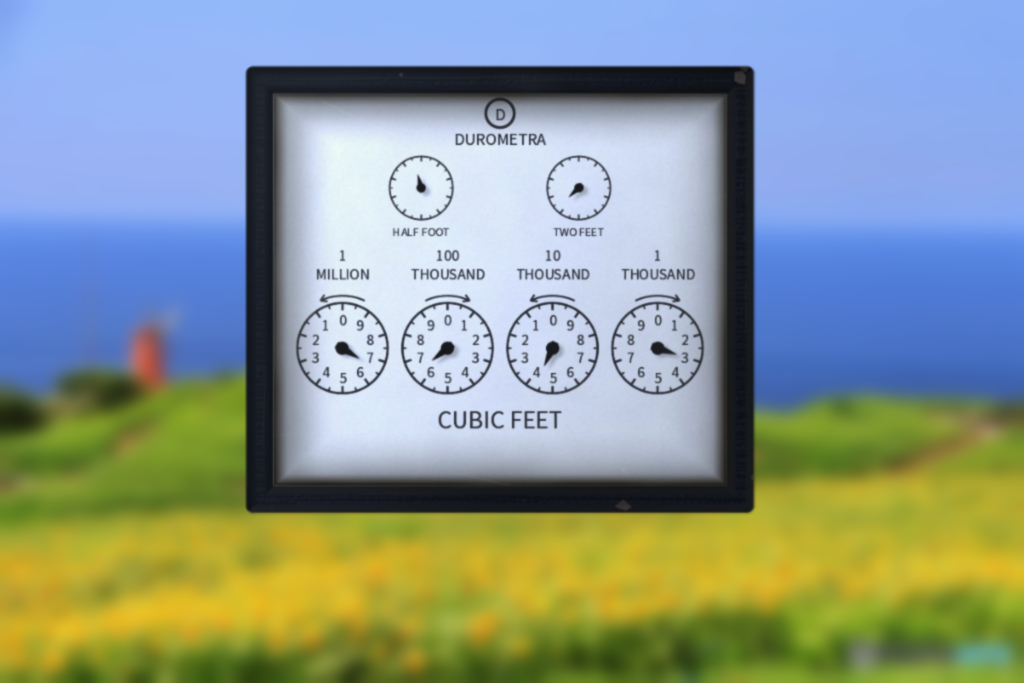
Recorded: value=664300 unit=ft³
